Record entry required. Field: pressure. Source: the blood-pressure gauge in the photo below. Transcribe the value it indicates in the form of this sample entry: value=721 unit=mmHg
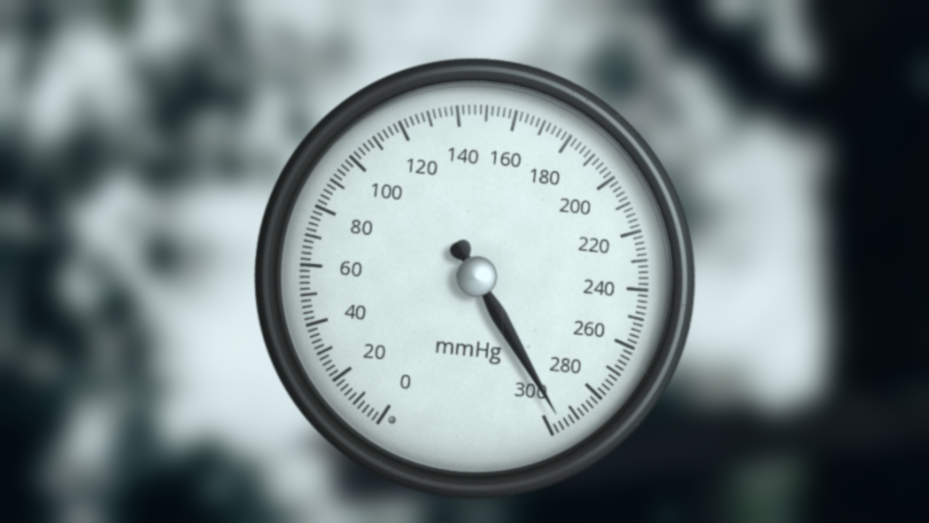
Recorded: value=296 unit=mmHg
